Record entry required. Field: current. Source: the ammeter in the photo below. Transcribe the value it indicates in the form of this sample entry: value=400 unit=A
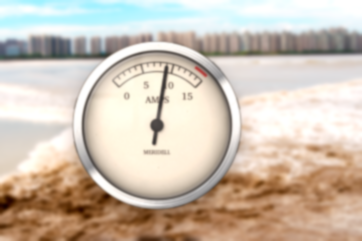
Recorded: value=9 unit=A
